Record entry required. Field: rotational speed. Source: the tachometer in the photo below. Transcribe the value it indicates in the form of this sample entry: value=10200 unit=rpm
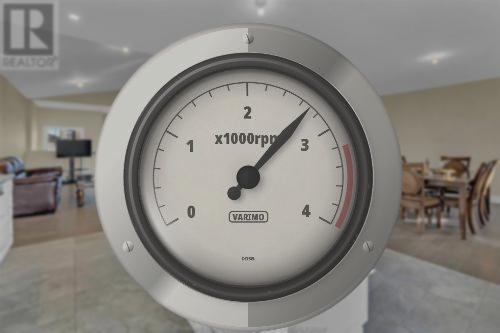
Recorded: value=2700 unit=rpm
